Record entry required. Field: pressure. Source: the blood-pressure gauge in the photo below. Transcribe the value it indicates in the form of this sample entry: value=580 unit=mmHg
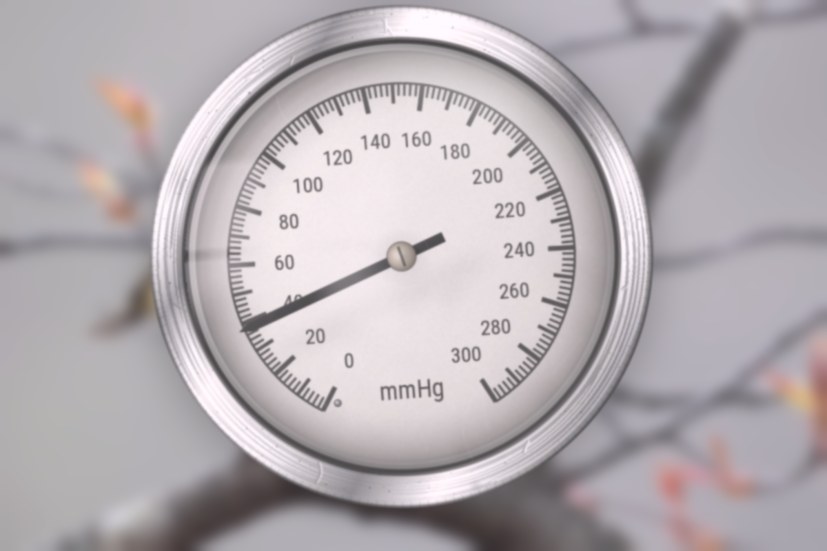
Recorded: value=38 unit=mmHg
